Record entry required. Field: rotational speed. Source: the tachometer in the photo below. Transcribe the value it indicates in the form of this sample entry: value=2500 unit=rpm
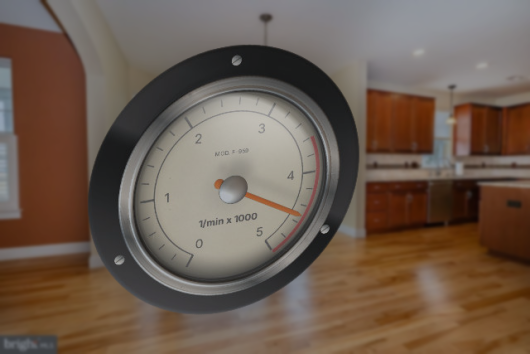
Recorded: value=4500 unit=rpm
